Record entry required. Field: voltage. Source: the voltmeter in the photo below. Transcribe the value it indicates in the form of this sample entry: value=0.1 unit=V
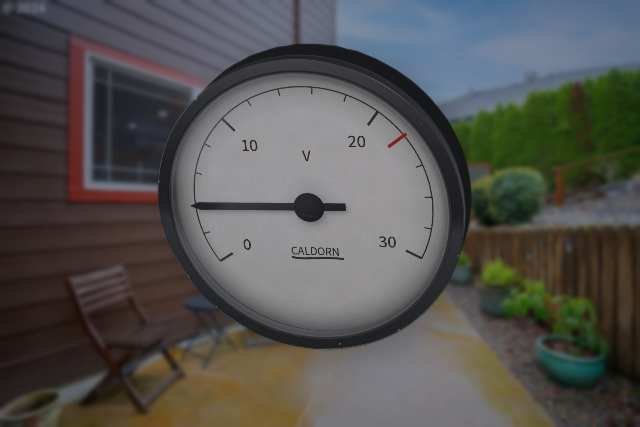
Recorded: value=4 unit=V
